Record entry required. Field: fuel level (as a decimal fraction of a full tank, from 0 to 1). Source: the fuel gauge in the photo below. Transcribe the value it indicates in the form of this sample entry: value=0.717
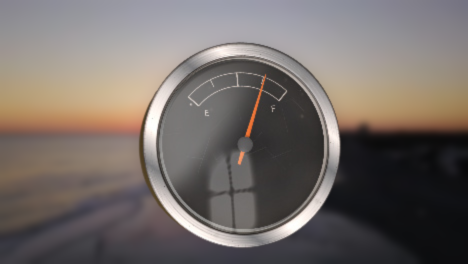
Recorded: value=0.75
